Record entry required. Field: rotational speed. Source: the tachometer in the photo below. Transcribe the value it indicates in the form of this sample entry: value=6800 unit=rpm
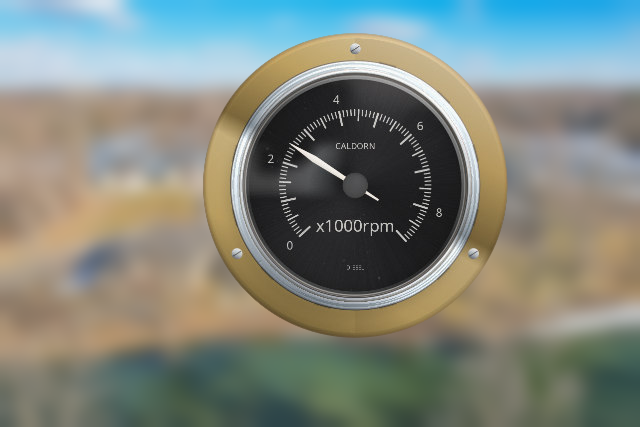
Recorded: value=2500 unit=rpm
